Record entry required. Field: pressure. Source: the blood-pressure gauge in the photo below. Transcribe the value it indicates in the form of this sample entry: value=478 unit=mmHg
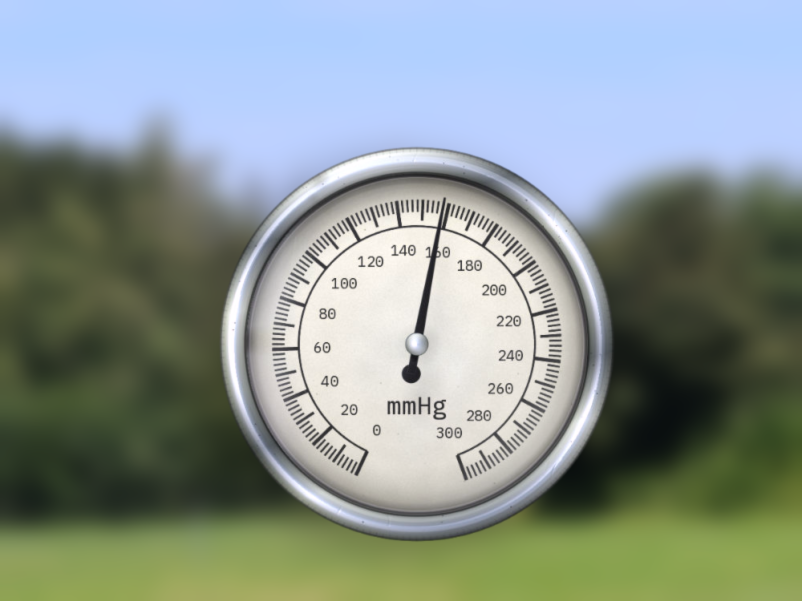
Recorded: value=158 unit=mmHg
